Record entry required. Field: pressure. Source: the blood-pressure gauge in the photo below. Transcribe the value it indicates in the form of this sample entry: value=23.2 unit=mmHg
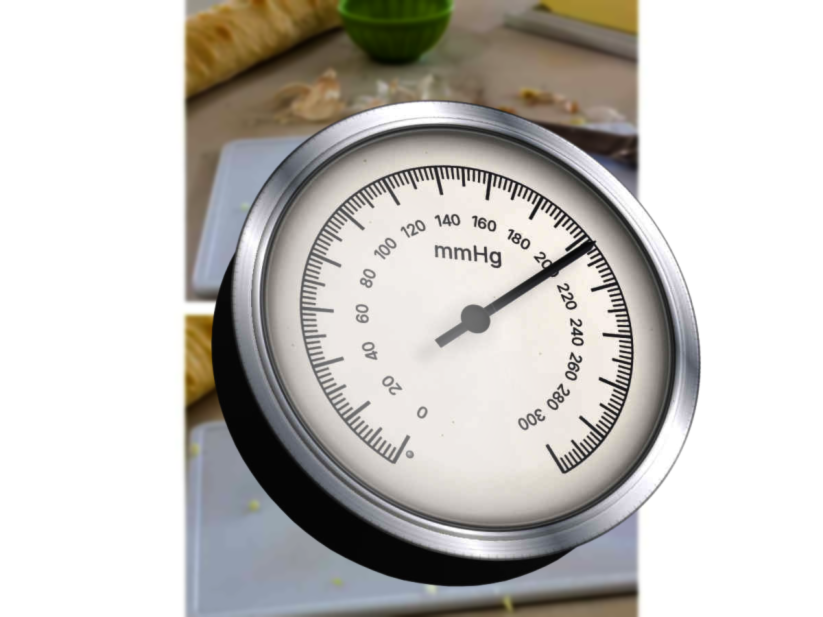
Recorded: value=204 unit=mmHg
